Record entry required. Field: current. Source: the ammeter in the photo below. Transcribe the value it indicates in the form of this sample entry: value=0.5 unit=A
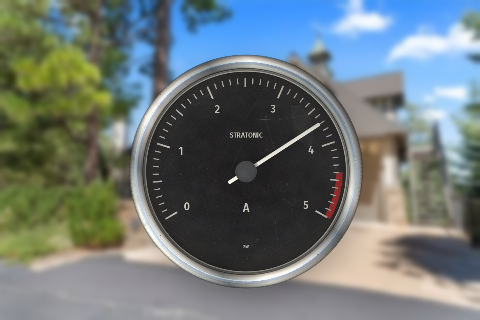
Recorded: value=3.7 unit=A
